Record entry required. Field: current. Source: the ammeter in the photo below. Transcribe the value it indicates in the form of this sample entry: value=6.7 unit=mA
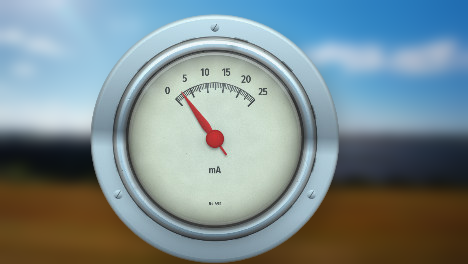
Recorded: value=2.5 unit=mA
